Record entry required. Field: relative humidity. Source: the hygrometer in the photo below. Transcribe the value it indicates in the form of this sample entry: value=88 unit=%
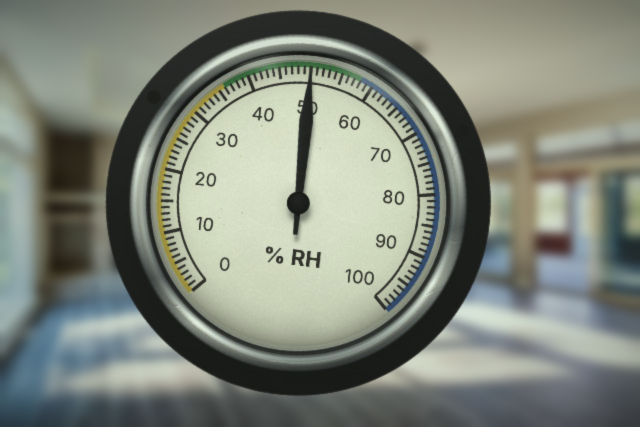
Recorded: value=50 unit=%
